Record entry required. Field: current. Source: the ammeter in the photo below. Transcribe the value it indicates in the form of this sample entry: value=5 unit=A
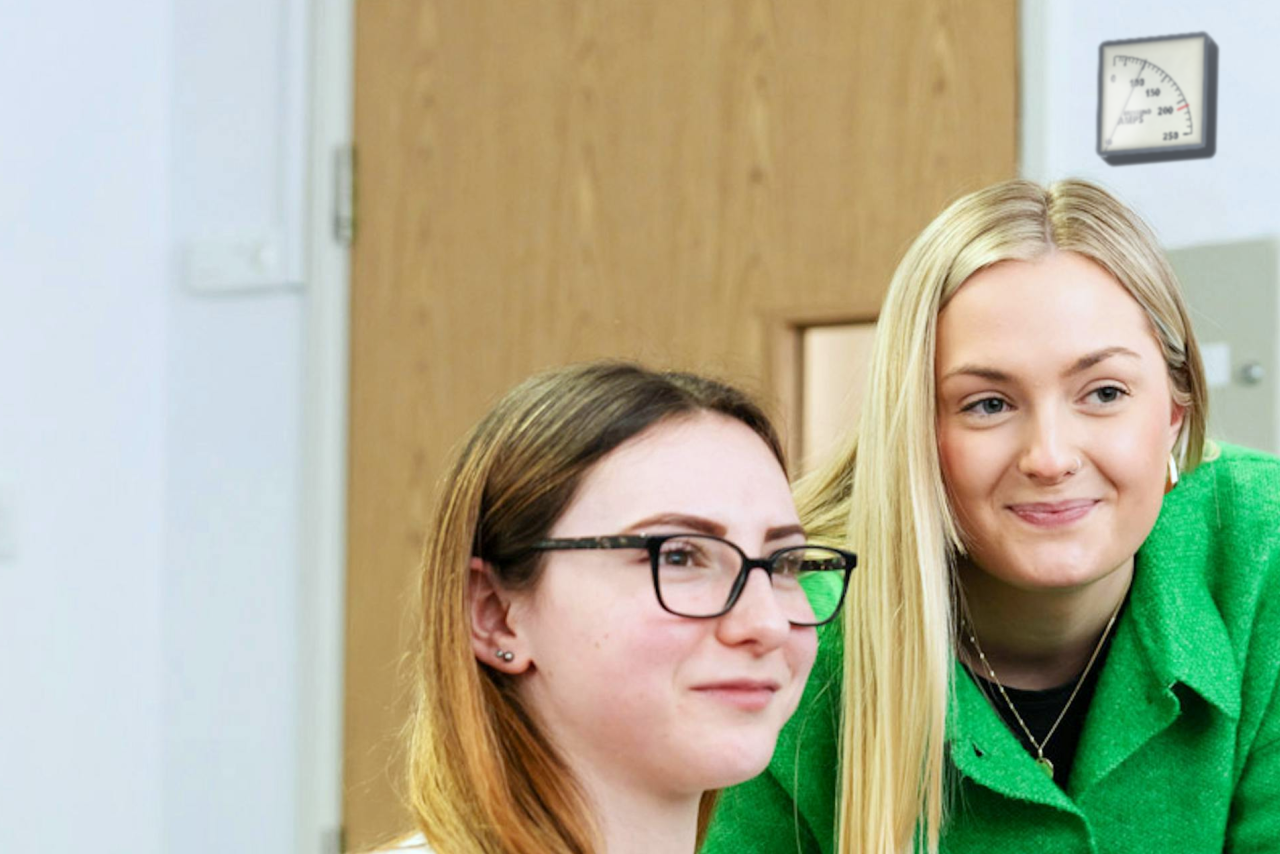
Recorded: value=100 unit=A
